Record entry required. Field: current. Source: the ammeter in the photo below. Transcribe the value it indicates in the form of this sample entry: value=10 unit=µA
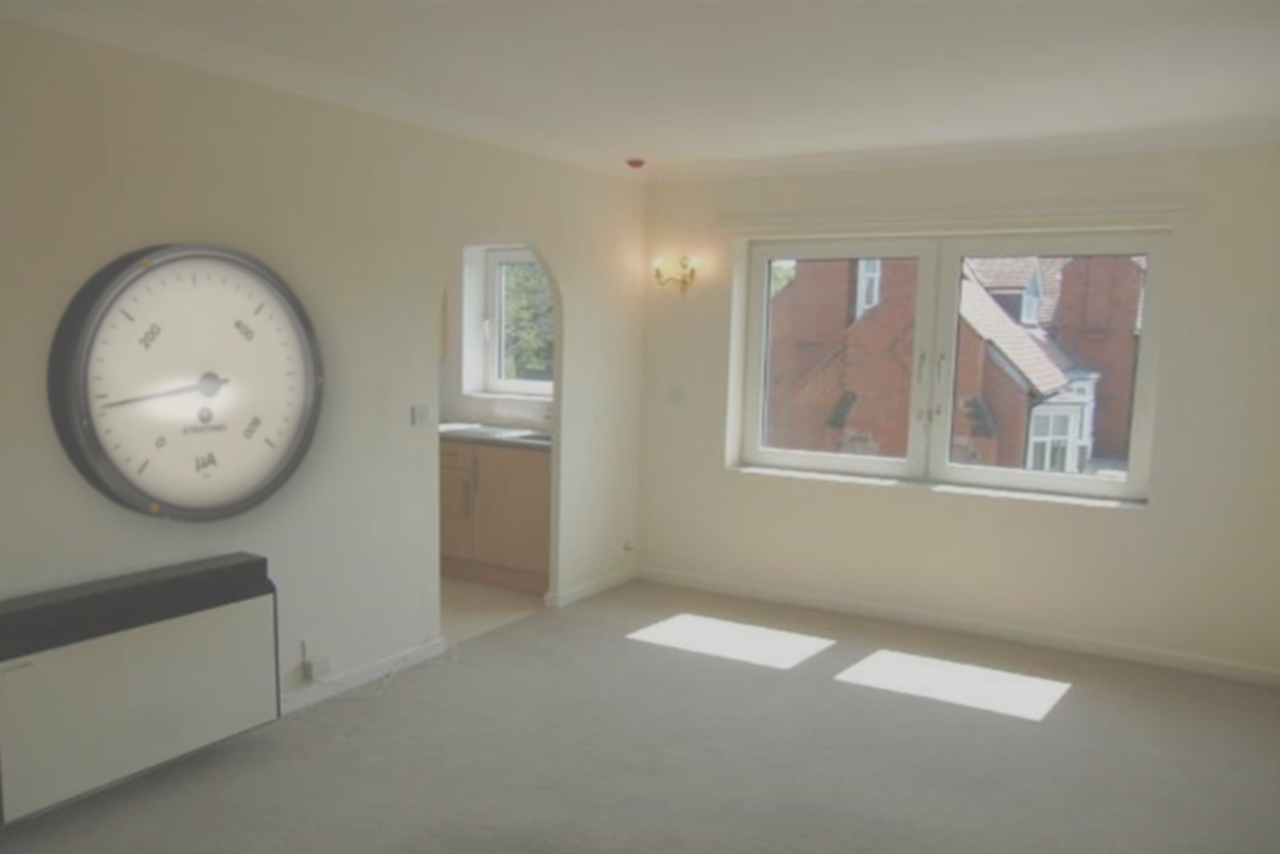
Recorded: value=90 unit=µA
